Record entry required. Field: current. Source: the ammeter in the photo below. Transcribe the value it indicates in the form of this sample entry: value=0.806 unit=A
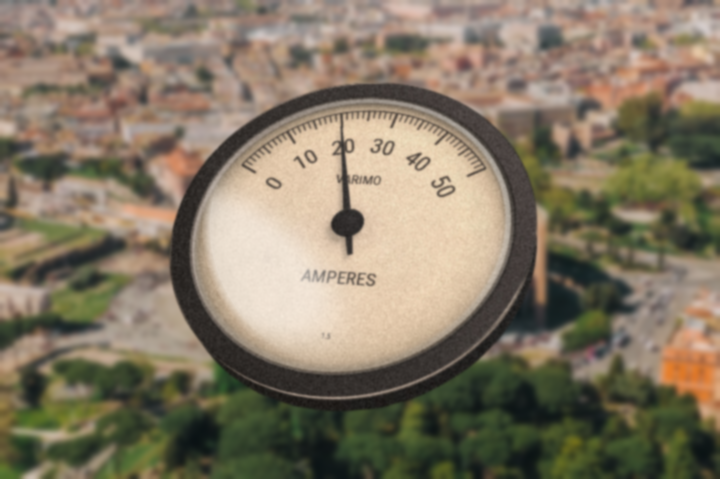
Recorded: value=20 unit=A
